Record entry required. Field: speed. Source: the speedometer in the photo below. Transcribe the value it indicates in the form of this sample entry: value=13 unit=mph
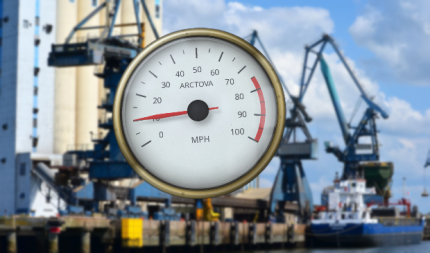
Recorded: value=10 unit=mph
